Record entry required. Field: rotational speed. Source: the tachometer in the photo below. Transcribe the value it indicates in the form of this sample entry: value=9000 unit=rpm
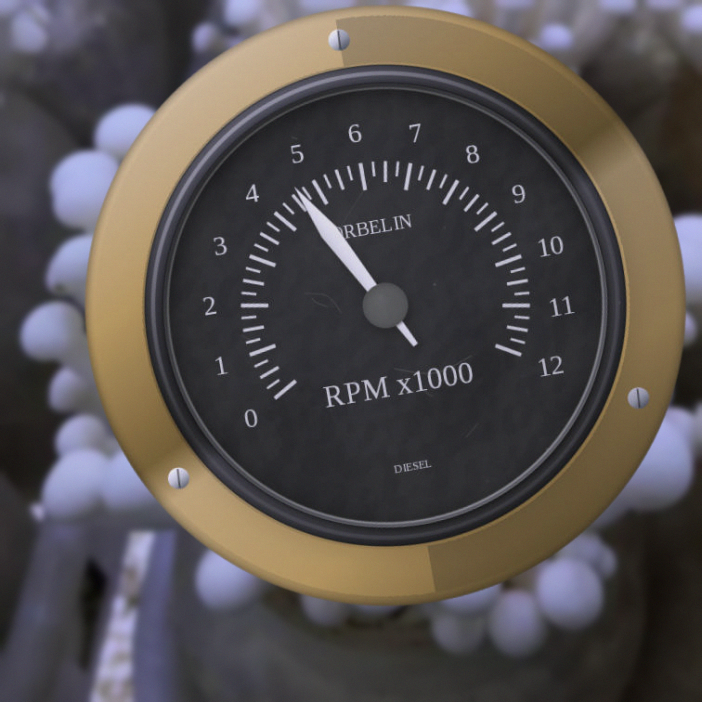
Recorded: value=4625 unit=rpm
